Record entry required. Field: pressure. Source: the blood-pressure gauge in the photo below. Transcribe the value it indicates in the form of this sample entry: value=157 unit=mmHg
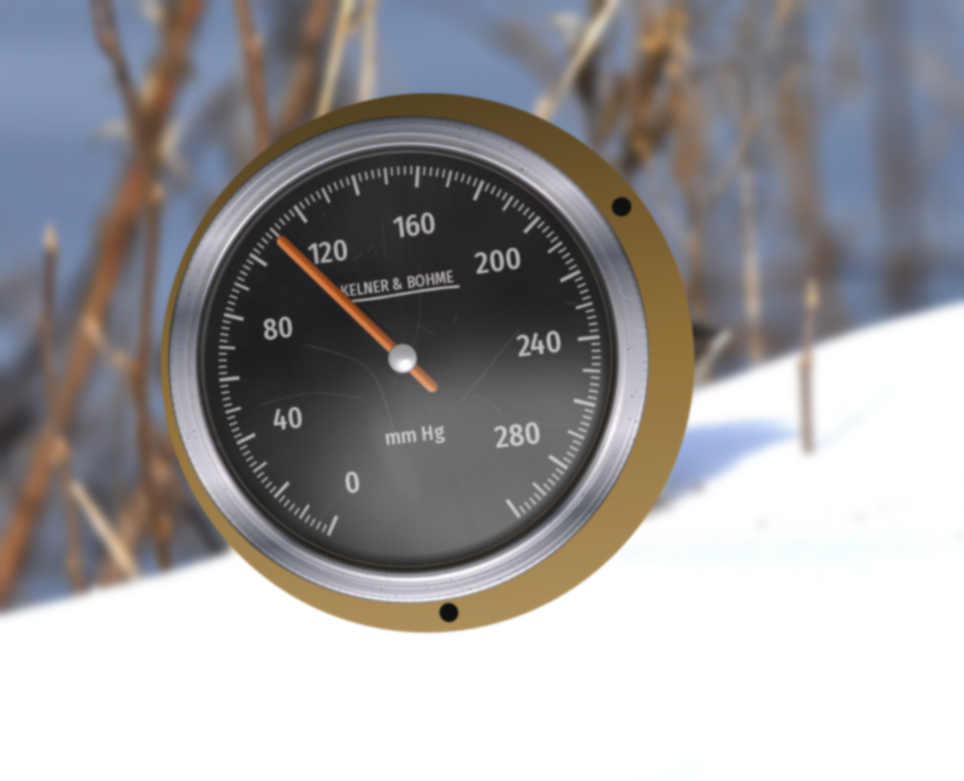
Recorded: value=110 unit=mmHg
